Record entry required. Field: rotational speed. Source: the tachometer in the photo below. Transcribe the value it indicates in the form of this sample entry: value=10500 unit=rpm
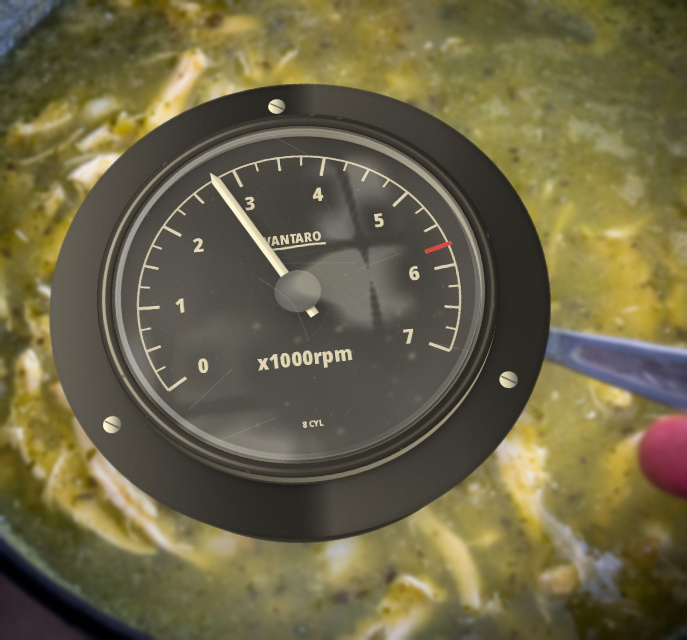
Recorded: value=2750 unit=rpm
